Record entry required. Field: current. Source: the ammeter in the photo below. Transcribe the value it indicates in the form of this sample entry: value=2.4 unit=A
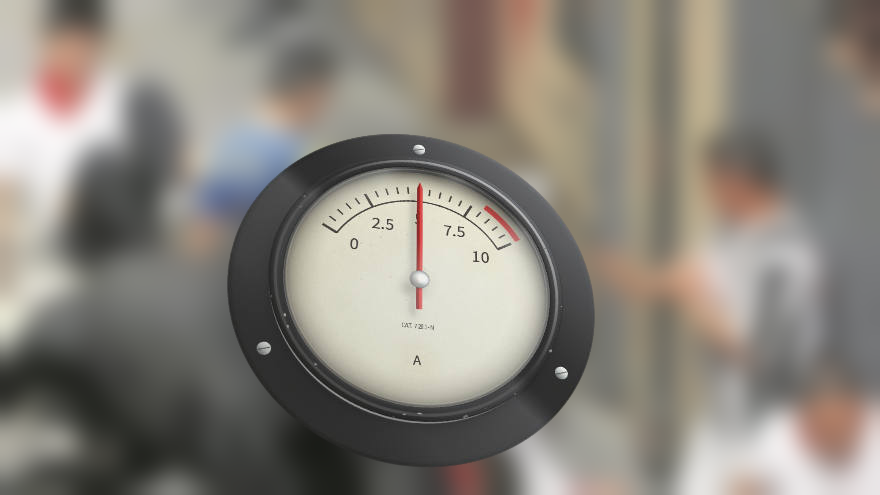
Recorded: value=5 unit=A
